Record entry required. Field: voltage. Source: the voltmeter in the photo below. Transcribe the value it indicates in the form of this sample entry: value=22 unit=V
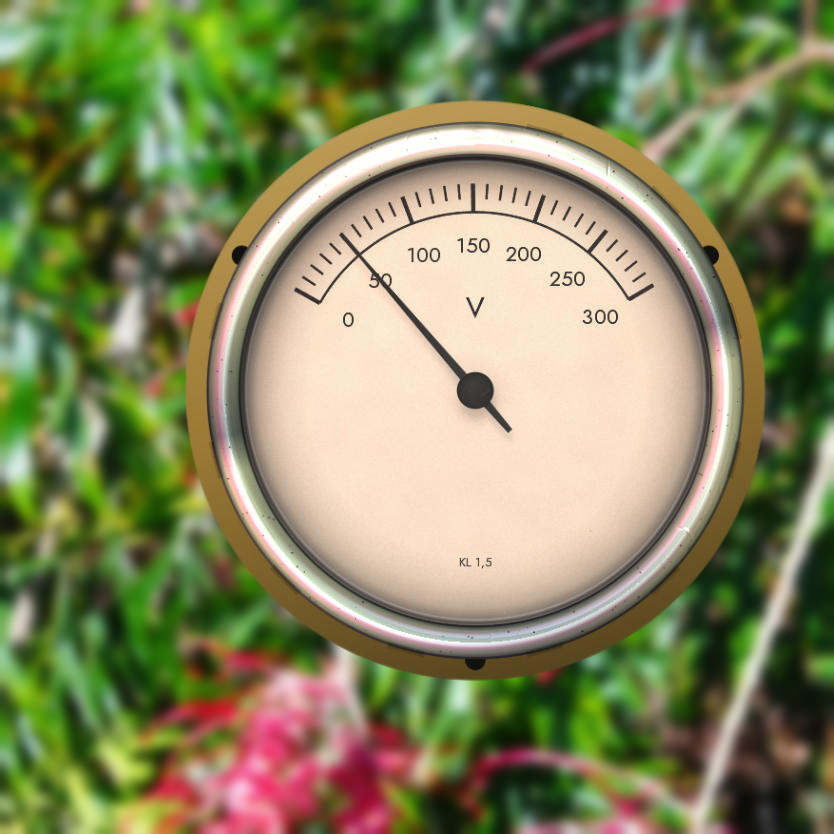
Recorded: value=50 unit=V
